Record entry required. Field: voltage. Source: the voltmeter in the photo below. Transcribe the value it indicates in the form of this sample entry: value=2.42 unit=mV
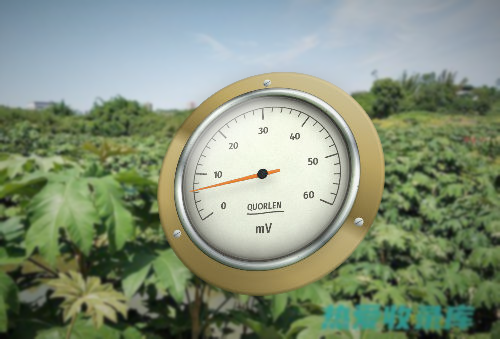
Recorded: value=6 unit=mV
